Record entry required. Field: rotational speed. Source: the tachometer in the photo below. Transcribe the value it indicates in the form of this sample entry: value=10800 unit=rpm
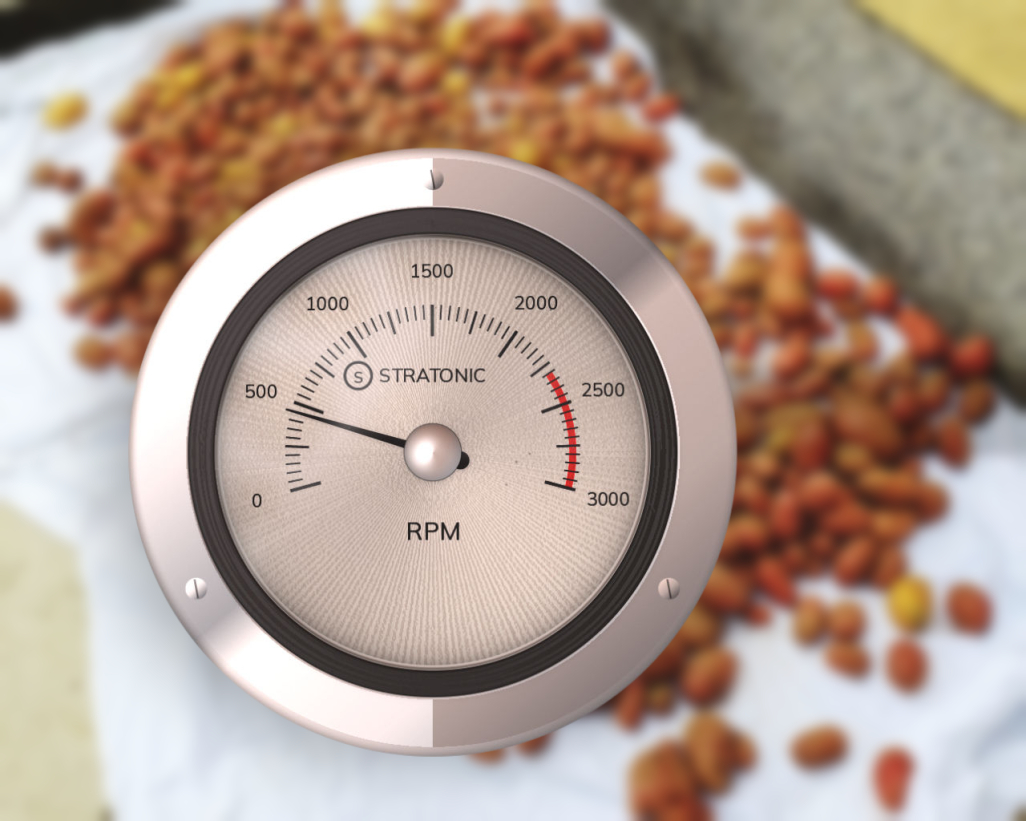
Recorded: value=450 unit=rpm
